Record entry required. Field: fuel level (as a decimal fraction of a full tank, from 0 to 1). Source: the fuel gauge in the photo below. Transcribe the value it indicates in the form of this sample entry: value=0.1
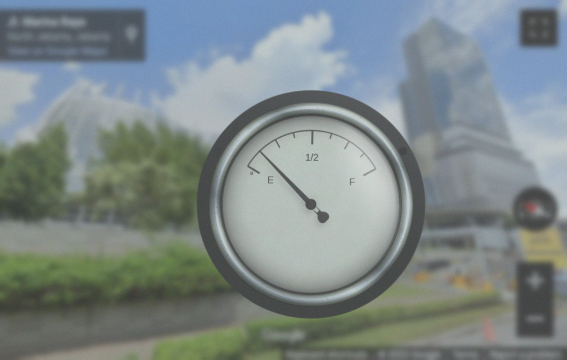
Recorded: value=0.125
